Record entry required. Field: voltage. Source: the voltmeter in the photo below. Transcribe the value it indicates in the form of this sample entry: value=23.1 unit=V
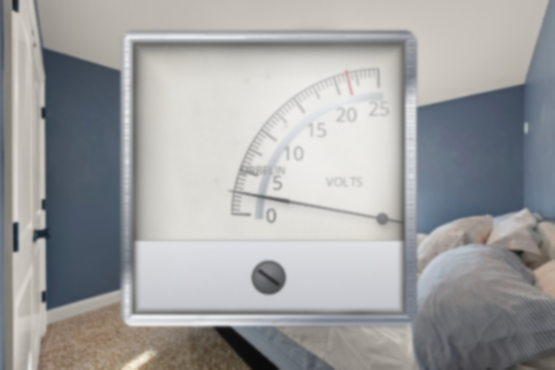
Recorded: value=2.5 unit=V
